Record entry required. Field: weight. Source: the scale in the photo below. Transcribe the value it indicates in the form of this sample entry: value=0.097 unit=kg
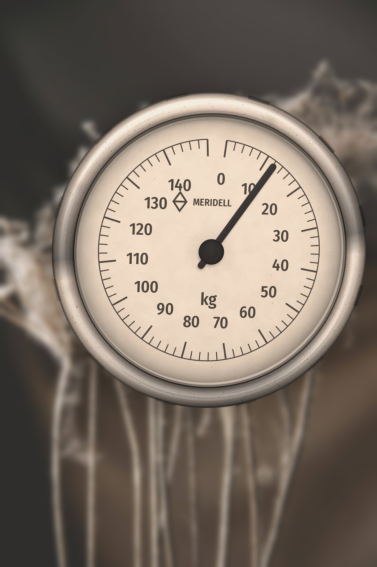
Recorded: value=12 unit=kg
